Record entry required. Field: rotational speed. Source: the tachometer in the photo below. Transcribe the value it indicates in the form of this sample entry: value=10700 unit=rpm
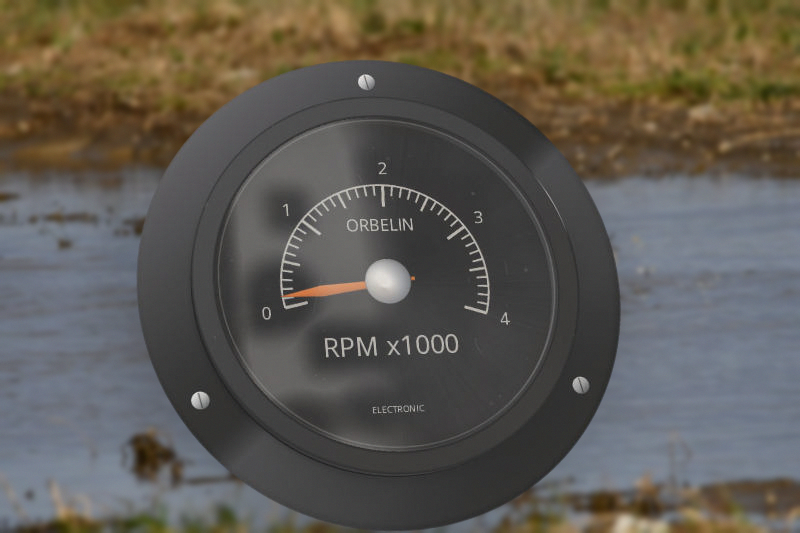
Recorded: value=100 unit=rpm
